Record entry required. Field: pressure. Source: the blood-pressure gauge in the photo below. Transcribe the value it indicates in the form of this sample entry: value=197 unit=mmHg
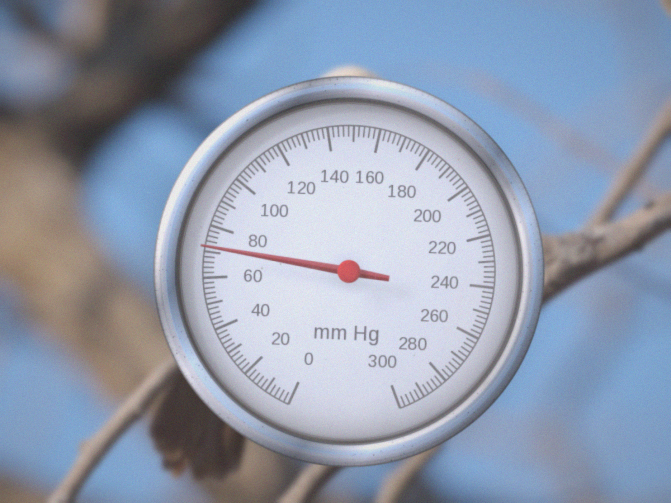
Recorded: value=72 unit=mmHg
